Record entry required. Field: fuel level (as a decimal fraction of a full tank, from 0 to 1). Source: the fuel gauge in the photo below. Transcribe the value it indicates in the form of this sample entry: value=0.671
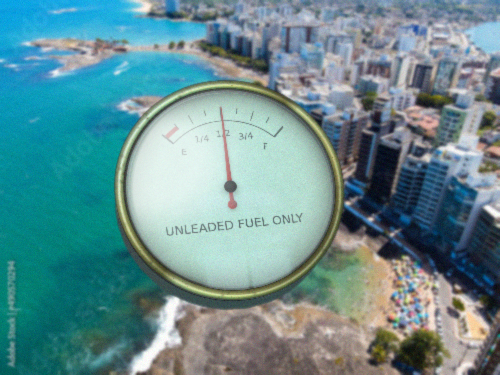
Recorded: value=0.5
